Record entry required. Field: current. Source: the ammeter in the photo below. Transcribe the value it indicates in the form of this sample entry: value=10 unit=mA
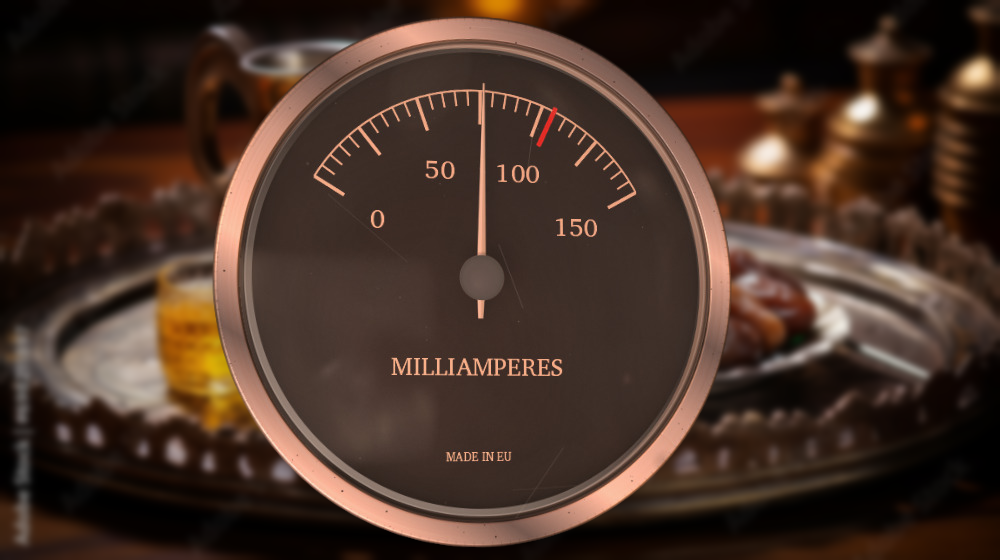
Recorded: value=75 unit=mA
